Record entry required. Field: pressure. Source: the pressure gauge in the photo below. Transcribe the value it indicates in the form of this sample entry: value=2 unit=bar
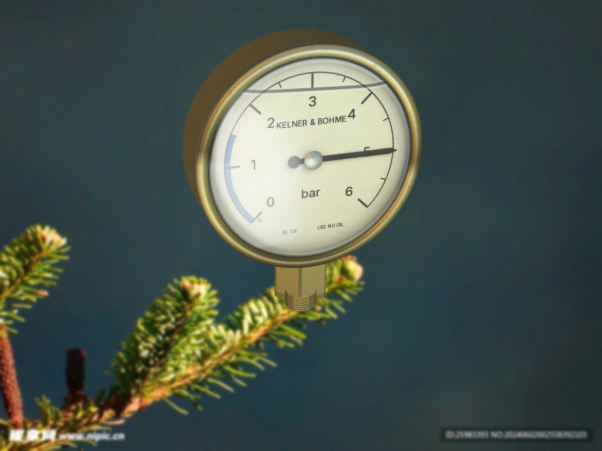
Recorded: value=5 unit=bar
